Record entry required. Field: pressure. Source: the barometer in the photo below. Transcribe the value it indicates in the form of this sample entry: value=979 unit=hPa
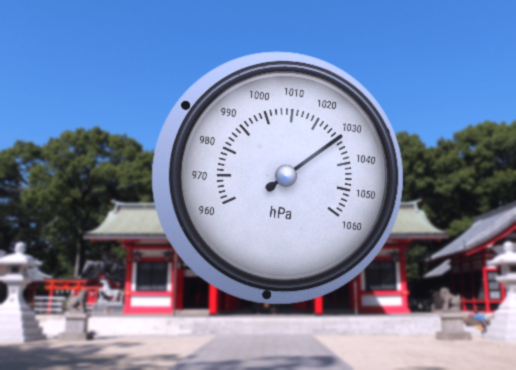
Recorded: value=1030 unit=hPa
